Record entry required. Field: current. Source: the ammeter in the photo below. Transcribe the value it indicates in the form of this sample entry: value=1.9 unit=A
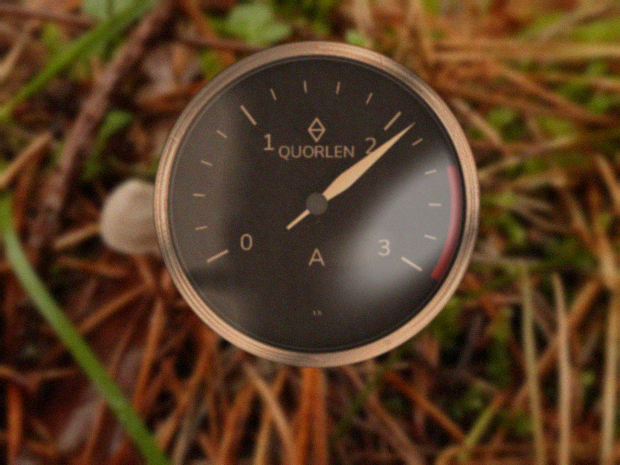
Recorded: value=2.1 unit=A
